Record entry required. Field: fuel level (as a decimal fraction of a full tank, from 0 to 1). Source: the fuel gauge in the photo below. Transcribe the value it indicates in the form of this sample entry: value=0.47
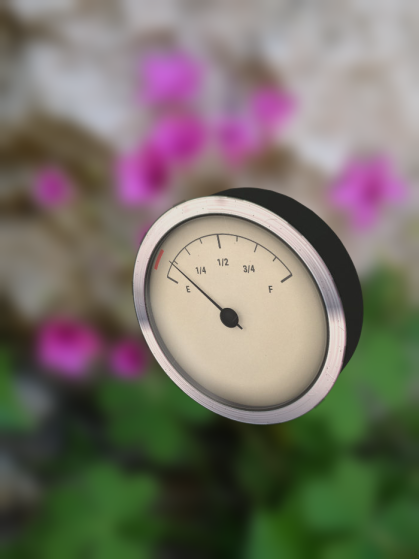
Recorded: value=0.125
